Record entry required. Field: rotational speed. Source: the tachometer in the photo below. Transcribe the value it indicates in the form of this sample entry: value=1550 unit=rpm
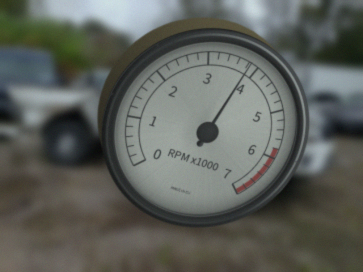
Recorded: value=3800 unit=rpm
